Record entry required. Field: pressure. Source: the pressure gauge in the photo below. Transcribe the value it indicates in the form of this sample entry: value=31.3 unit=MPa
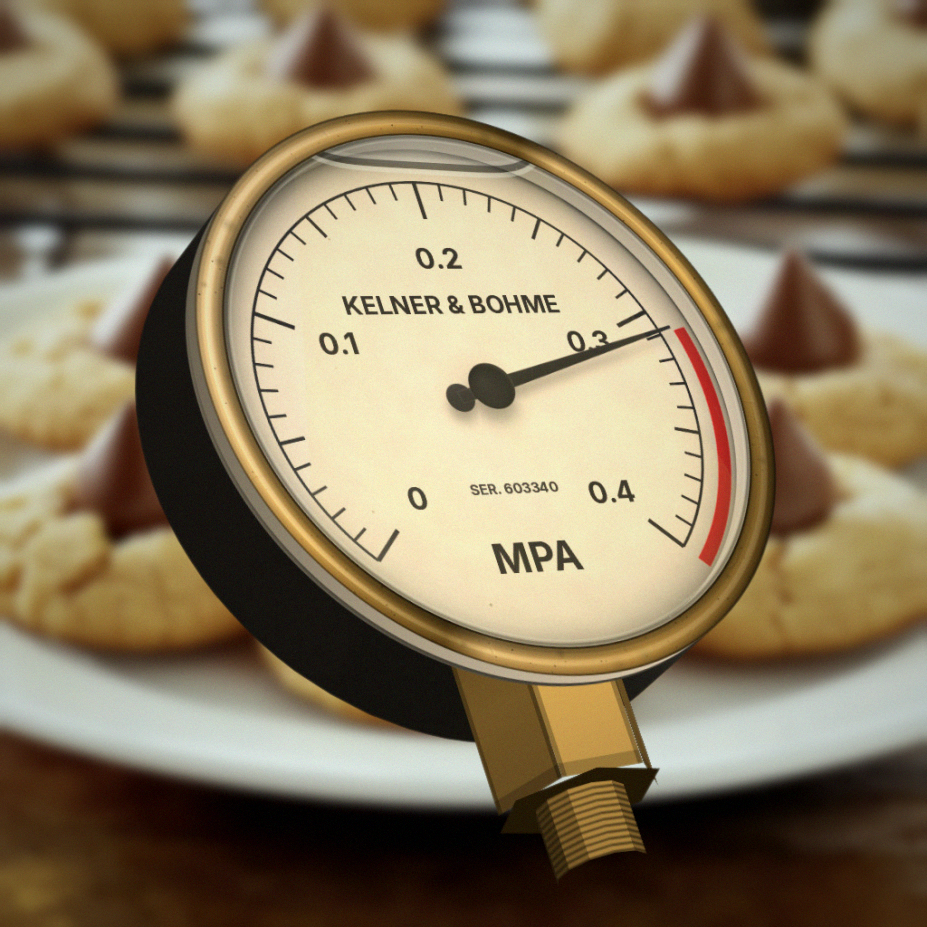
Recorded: value=0.31 unit=MPa
